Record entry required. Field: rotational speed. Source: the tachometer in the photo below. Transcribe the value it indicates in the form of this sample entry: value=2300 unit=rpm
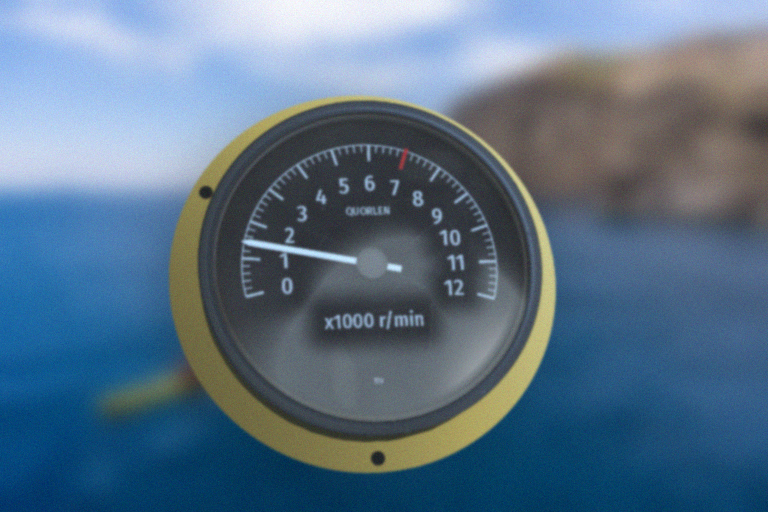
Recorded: value=1400 unit=rpm
